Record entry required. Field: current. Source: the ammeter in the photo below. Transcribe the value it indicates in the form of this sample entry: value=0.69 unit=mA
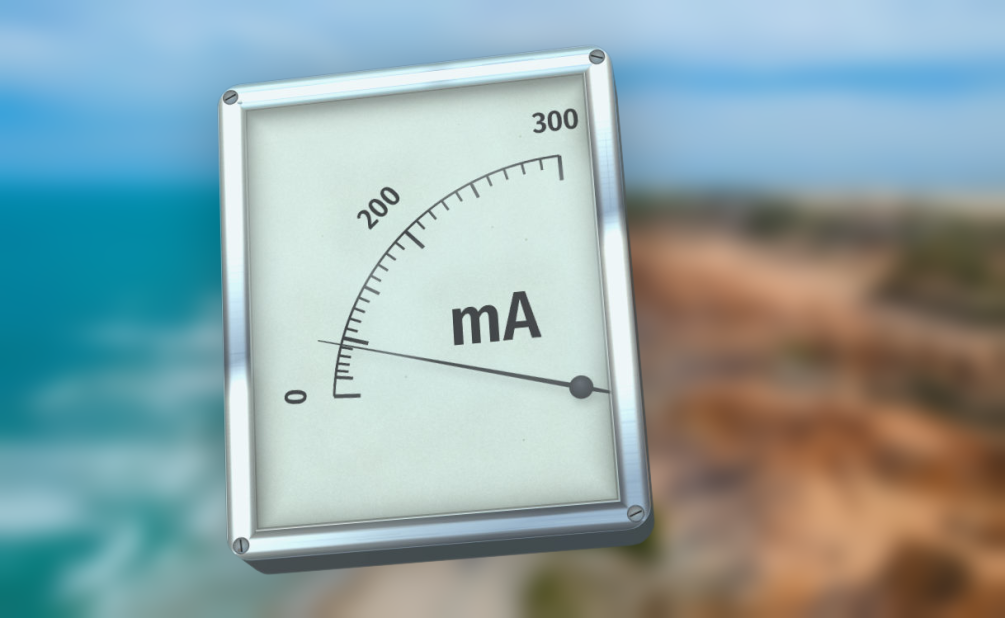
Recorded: value=90 unit=mA
